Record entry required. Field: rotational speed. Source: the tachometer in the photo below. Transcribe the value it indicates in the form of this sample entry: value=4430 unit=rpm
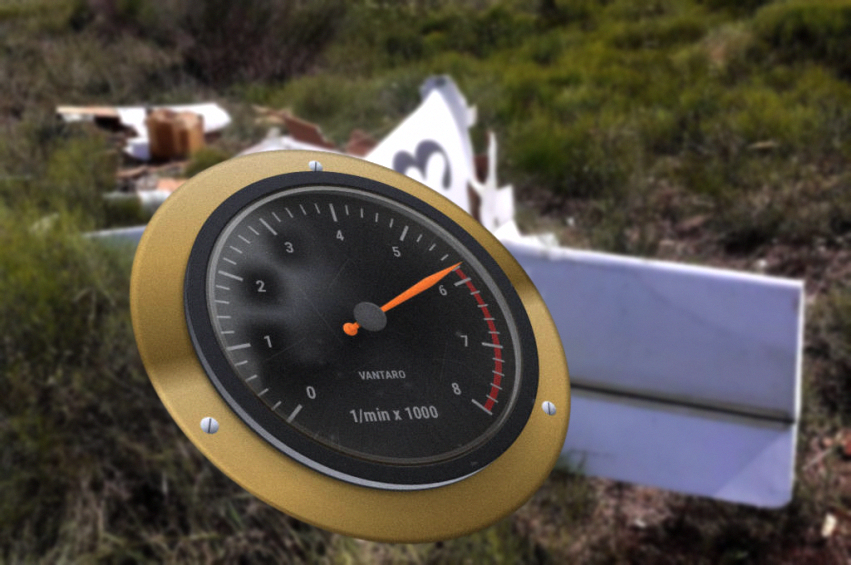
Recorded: value=5800 unit=rpm
